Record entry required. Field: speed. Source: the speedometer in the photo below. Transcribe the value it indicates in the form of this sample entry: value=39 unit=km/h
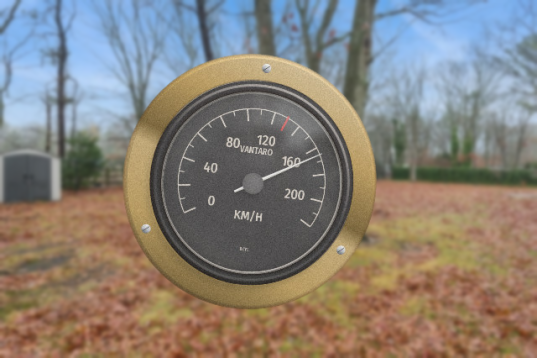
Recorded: value=165 unit=km/h
